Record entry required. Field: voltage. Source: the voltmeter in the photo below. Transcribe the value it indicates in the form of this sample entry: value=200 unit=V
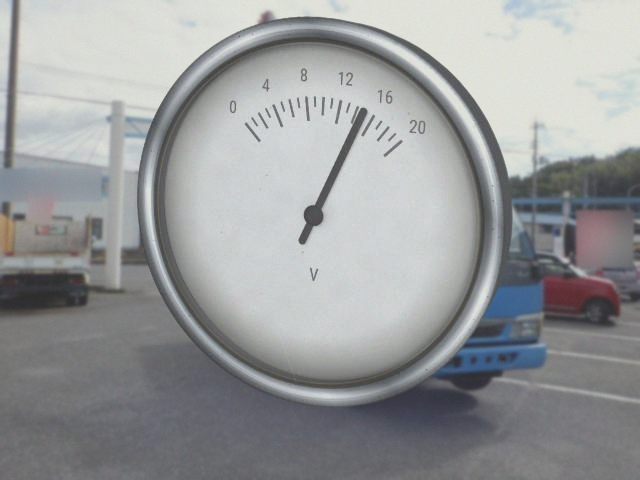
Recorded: value=15 unit=V
